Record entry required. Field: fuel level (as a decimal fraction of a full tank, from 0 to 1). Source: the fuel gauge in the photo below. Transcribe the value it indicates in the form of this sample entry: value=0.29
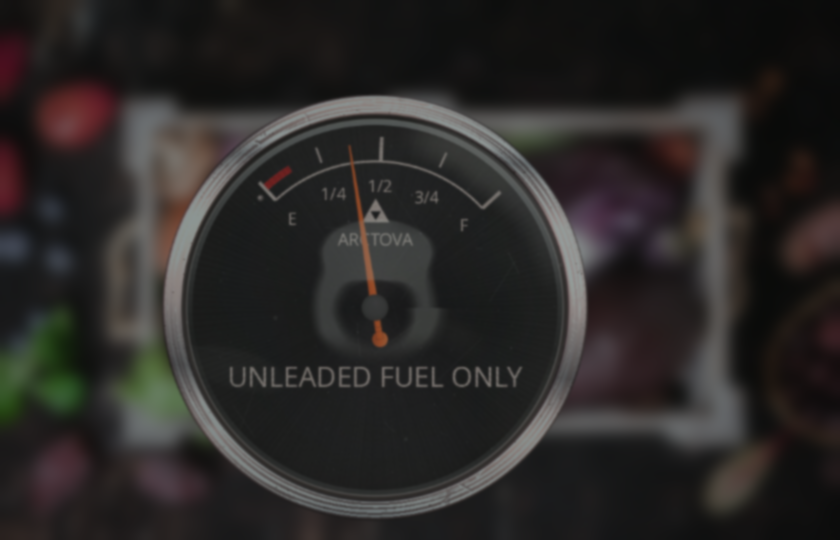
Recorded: value=0.375
